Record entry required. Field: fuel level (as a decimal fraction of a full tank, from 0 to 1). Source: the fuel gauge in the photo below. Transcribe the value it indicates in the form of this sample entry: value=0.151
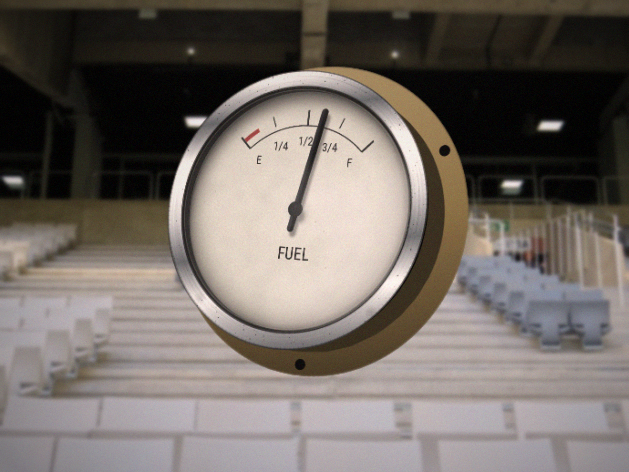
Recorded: value=0.625
